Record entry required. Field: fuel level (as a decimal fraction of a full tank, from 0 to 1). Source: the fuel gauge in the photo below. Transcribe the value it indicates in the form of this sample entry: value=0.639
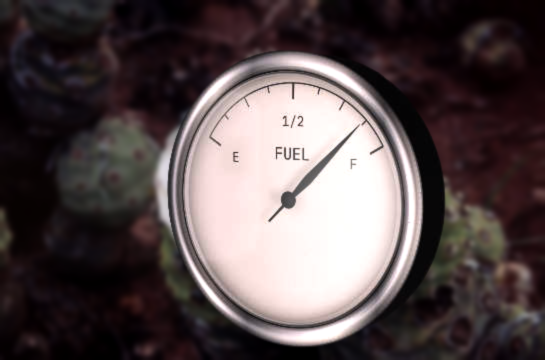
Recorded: value=0.875
